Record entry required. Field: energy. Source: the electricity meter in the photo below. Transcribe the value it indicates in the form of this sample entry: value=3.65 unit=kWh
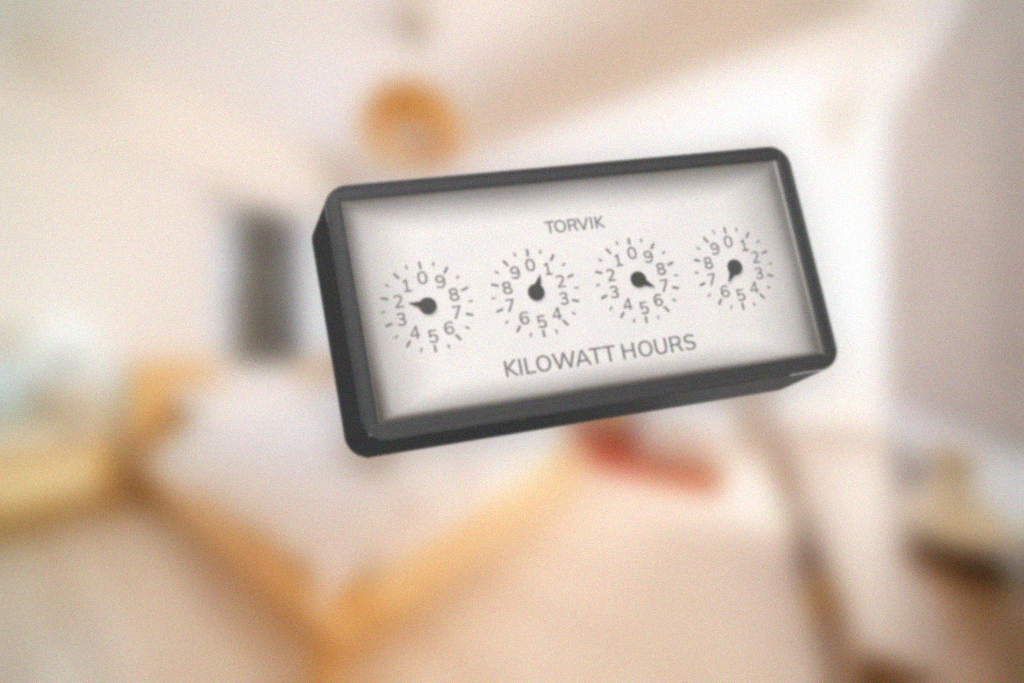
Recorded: value=2066 unit=kWh
